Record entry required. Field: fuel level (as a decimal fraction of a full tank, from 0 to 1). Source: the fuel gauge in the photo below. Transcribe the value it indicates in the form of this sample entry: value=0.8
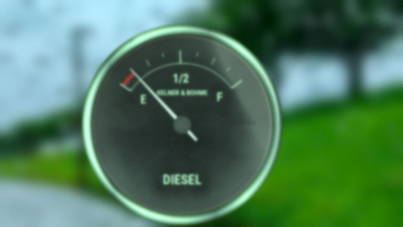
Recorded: value=0.125
